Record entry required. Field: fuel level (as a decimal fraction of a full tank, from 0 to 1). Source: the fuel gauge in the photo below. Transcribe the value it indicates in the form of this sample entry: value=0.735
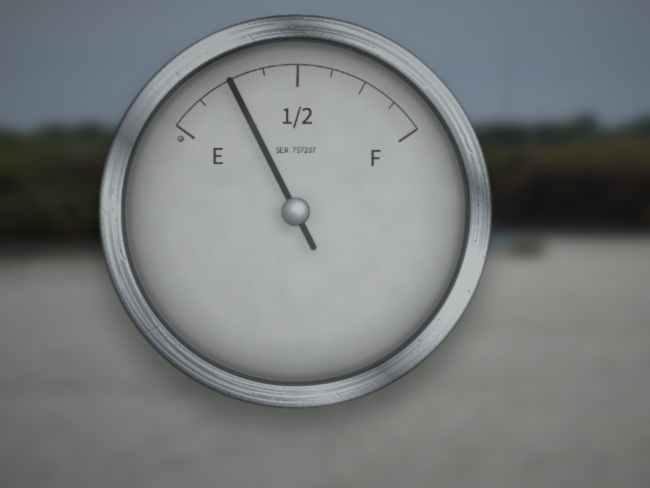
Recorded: value=0.25
